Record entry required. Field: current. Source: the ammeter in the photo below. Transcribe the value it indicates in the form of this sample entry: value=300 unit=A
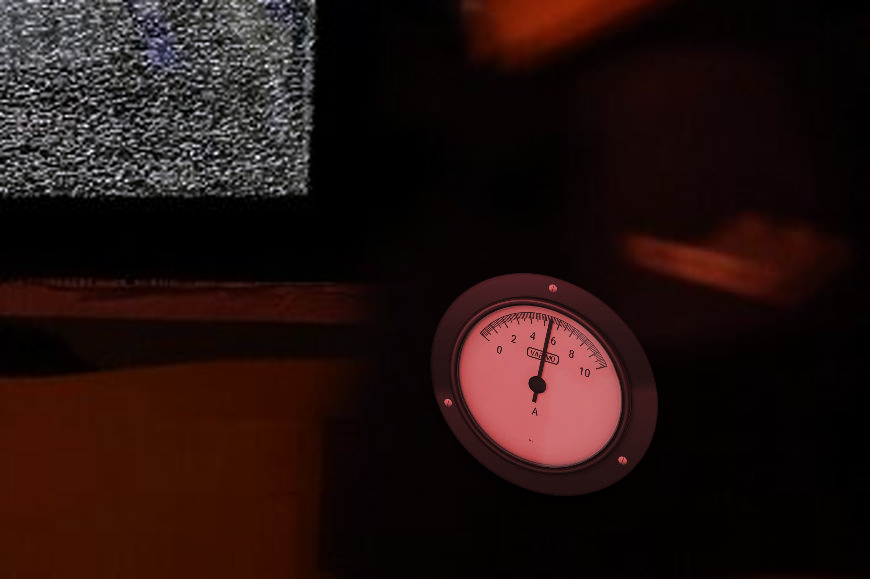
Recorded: value=5.5 unit=A
